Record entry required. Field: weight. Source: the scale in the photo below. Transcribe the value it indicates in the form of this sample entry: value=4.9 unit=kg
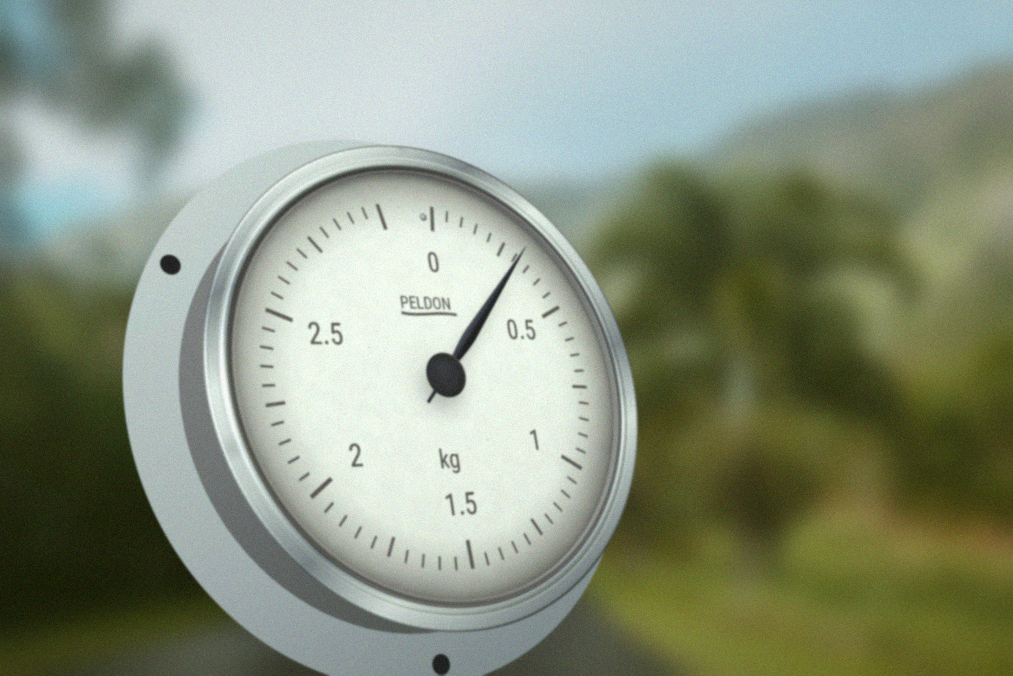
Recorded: value=0.3 unit=kg
